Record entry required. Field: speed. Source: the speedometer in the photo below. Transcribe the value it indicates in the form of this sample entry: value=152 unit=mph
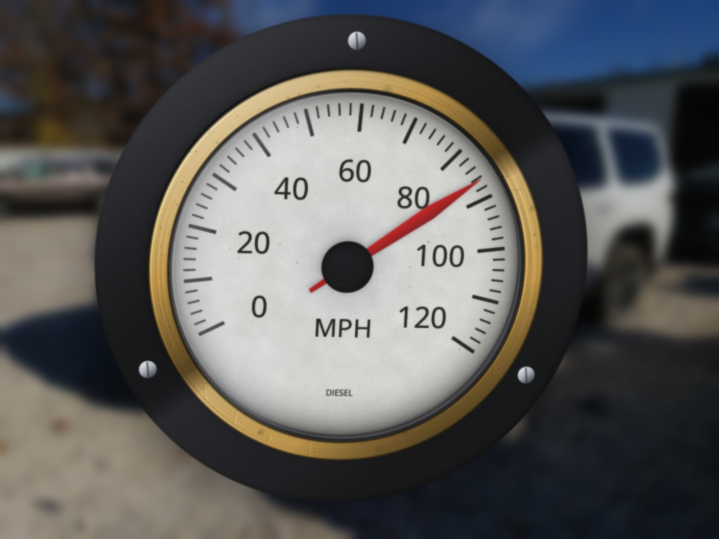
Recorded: value=86 unit=mph
